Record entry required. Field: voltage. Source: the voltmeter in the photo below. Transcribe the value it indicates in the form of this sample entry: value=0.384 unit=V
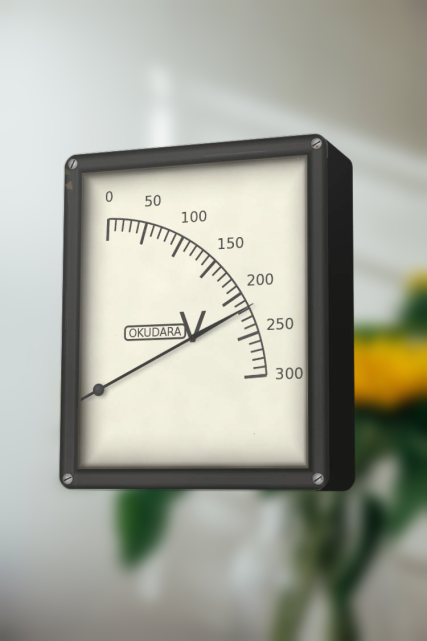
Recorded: value=220 unit=V
